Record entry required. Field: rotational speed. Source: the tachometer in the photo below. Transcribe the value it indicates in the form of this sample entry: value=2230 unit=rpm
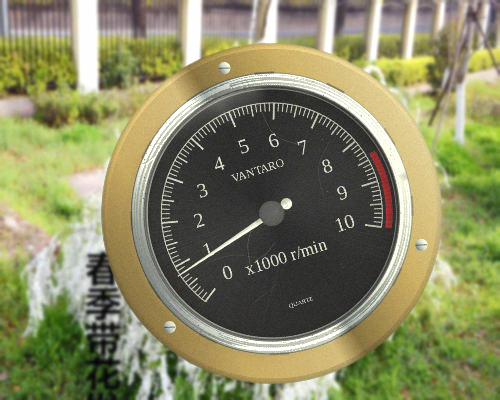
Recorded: value=800 unit=rpm
